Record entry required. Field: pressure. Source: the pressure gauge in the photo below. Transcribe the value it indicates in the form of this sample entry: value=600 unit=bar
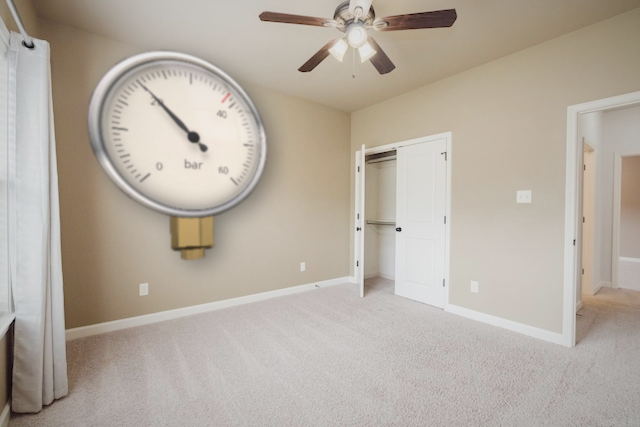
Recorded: value=20 unit=bar
